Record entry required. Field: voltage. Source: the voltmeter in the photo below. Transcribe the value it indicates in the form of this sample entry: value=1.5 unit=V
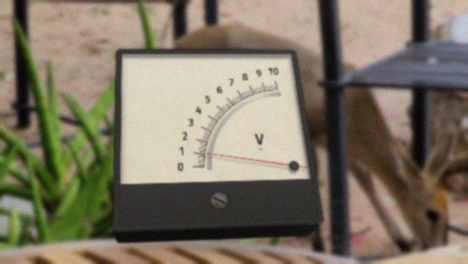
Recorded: value=1 unit=V
